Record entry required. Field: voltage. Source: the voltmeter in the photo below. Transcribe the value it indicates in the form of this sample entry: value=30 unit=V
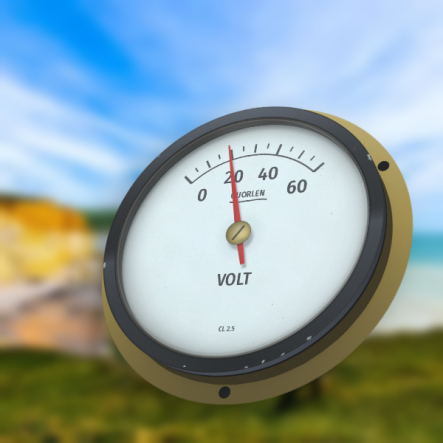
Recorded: value=20 unit=V
